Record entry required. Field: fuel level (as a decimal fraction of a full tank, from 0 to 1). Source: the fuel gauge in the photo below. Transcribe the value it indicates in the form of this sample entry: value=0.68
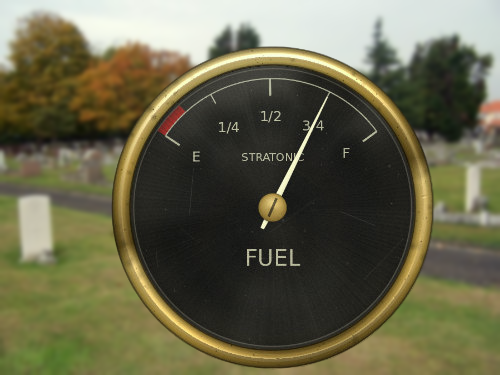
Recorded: value=0.75
